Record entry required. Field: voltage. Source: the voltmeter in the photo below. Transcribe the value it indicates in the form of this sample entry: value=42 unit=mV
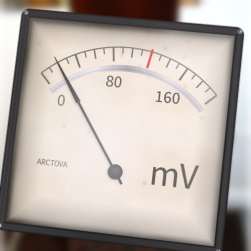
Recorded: value=20 unit=mV
